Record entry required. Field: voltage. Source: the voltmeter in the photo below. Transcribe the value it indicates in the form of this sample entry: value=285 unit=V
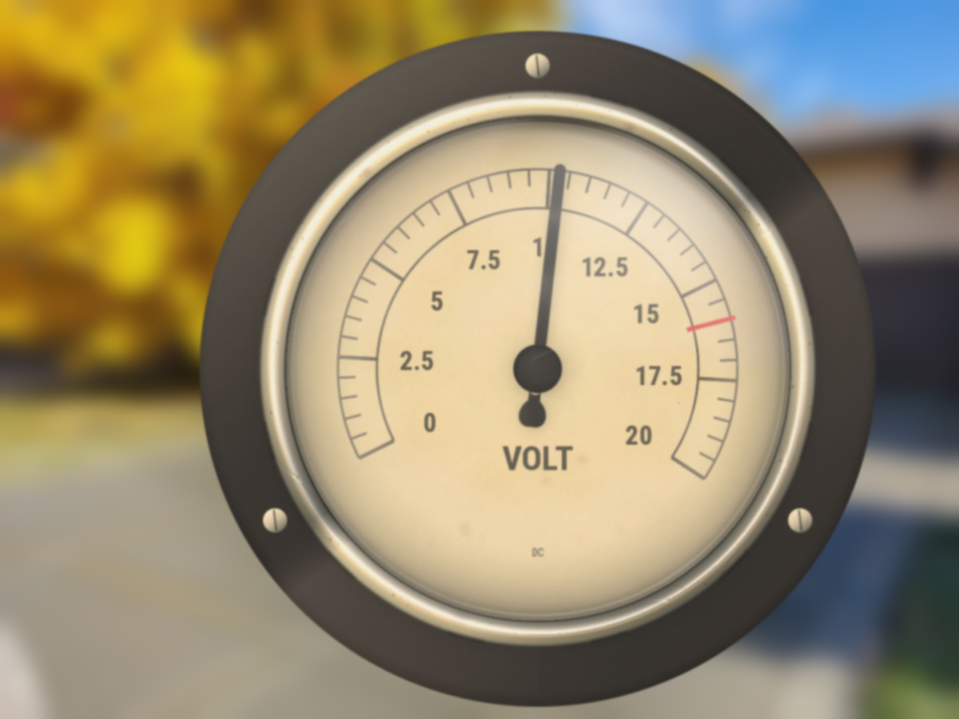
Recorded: value=10.25 unit=V
